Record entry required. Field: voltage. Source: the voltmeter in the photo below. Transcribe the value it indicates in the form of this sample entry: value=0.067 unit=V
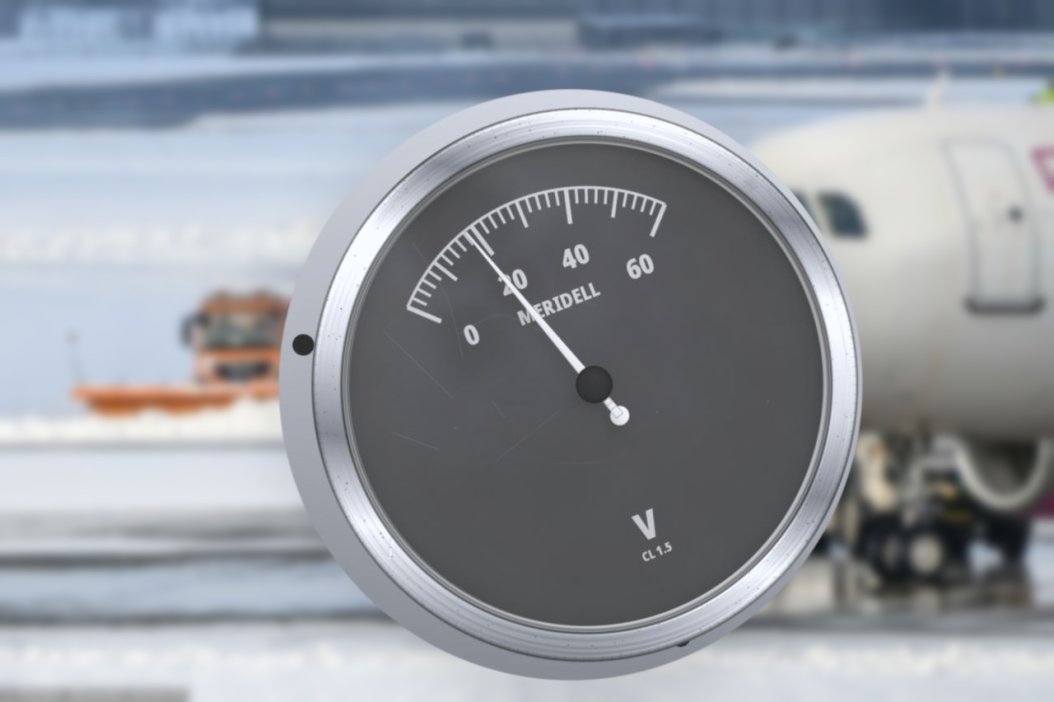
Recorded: value=18 unit=V
